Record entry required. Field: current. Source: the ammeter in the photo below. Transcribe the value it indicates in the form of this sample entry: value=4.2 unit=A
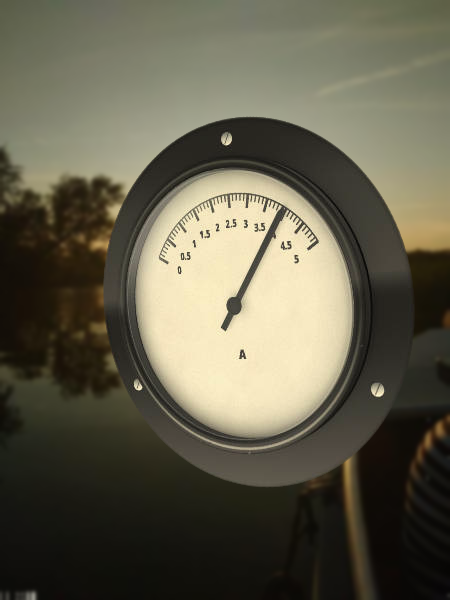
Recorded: value=4 unit=A
